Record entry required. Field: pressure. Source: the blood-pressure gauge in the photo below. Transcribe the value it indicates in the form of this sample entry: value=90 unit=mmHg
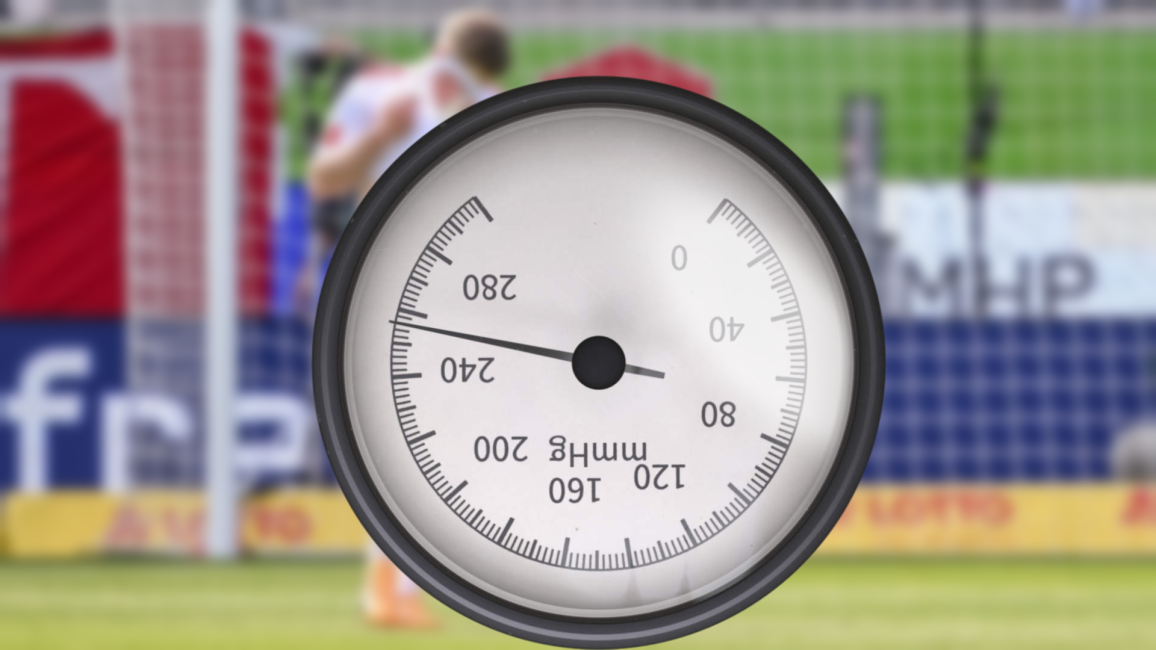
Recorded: value=256 unit=mmHg
